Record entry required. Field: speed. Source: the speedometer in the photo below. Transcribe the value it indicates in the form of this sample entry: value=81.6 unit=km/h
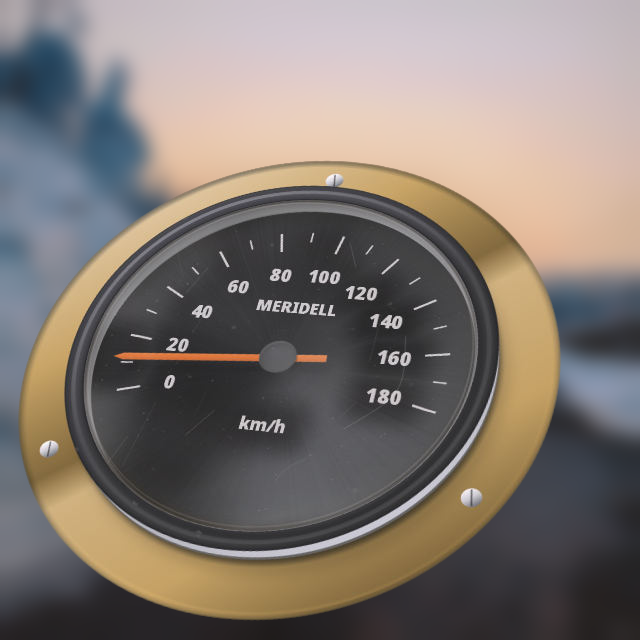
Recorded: value=10 unit=km/h
